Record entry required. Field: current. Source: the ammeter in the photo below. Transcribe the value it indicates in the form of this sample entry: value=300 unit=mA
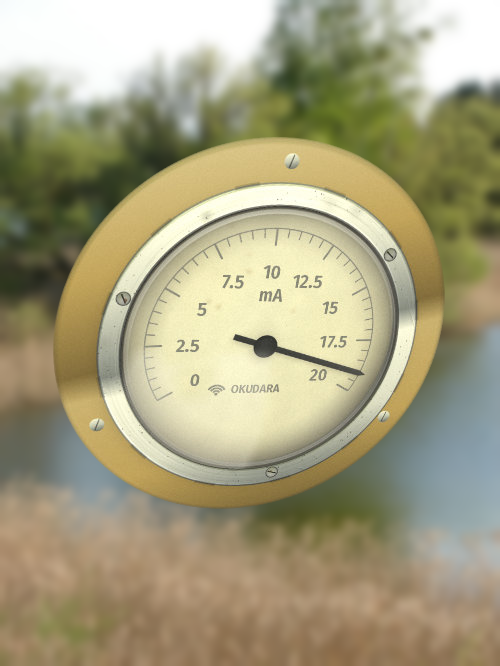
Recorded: value=19 unit=mA
